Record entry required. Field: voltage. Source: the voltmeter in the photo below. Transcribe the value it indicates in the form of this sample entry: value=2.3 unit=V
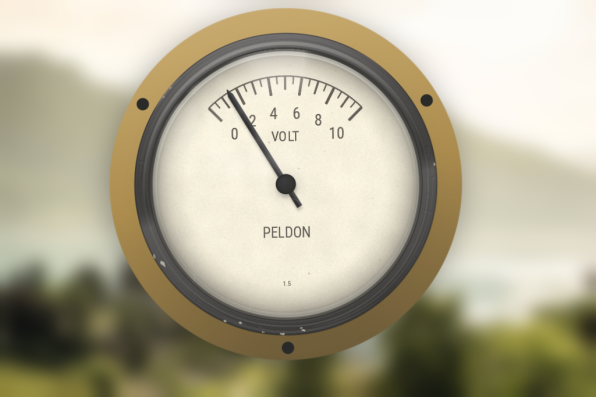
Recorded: value=1.5 unit=V
